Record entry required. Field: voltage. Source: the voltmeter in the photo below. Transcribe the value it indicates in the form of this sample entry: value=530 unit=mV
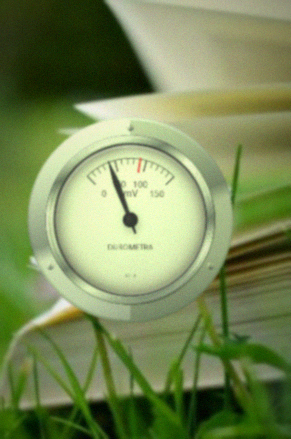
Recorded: value=40 unit=mV
